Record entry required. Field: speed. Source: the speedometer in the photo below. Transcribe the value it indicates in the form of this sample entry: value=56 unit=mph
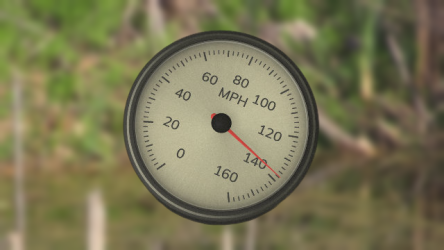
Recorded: value=138 unit=mph
